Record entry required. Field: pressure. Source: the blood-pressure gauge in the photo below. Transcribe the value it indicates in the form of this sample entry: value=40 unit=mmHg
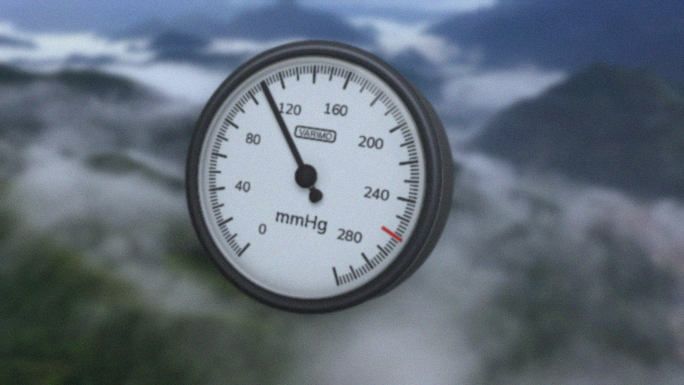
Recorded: value=110 unit=mmHg
